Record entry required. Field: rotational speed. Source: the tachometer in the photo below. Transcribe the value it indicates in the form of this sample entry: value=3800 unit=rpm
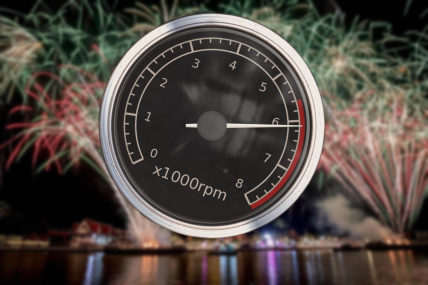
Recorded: value=6100 unit=rpm
